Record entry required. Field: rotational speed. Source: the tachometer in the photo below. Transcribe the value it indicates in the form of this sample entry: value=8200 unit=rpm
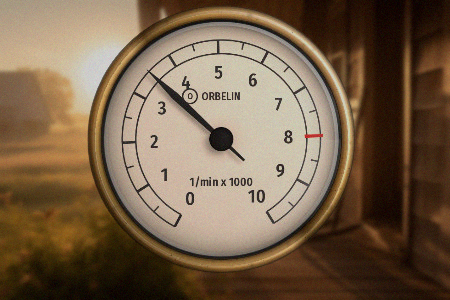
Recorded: value=3500 unit=rpm
